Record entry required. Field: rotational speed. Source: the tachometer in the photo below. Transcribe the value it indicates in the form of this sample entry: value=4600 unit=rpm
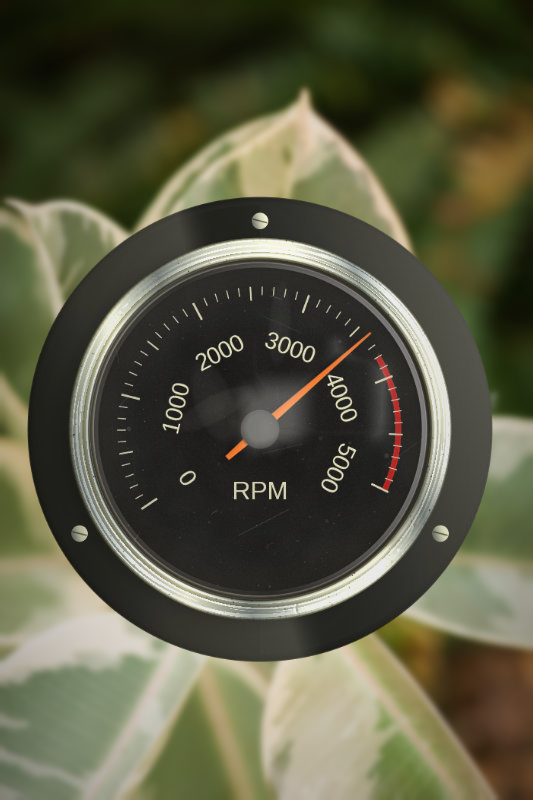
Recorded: value=3600 unit=rpm
